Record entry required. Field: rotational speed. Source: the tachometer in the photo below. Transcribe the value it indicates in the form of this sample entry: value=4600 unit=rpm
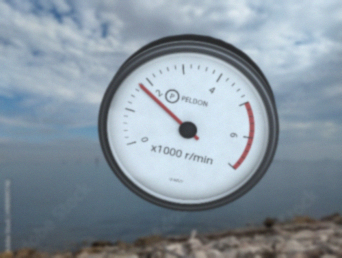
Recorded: value=1800 unit=rpm
